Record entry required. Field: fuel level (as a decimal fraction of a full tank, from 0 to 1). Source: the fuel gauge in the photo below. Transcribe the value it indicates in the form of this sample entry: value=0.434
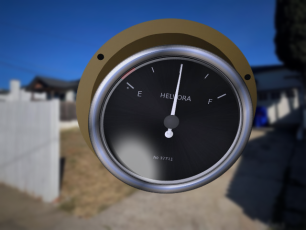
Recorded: value=0.5
